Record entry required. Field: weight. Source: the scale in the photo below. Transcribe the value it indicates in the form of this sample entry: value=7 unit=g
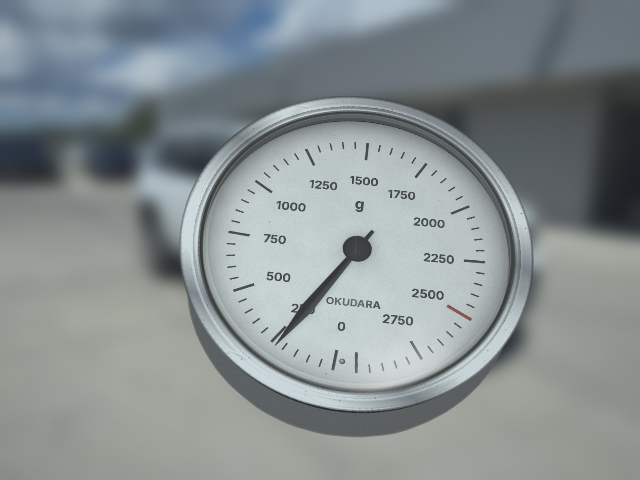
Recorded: value=225 unit=g
